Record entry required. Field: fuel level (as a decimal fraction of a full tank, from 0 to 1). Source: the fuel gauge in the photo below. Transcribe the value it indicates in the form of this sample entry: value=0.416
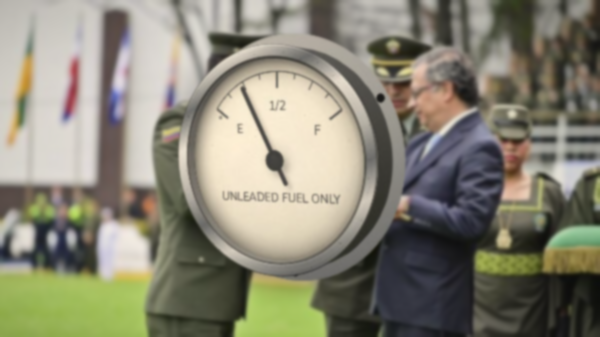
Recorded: value=0.25
